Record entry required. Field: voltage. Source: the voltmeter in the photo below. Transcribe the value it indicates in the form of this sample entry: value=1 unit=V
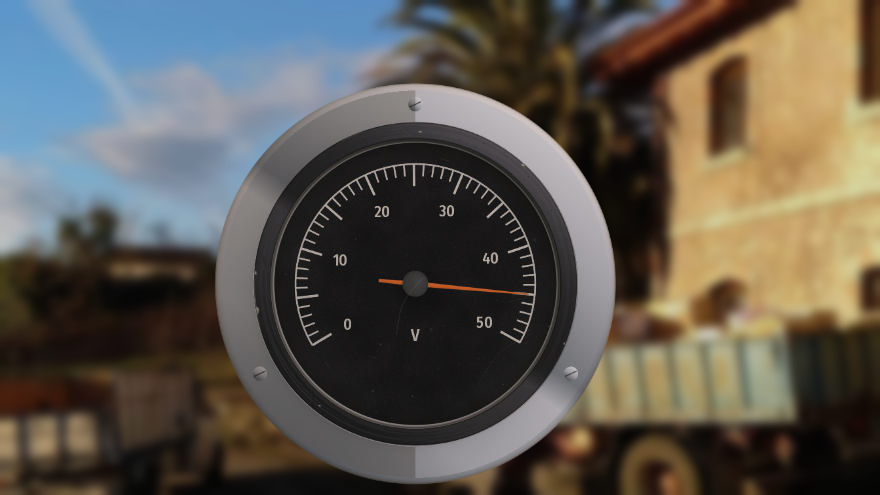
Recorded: value=45 unit=V
